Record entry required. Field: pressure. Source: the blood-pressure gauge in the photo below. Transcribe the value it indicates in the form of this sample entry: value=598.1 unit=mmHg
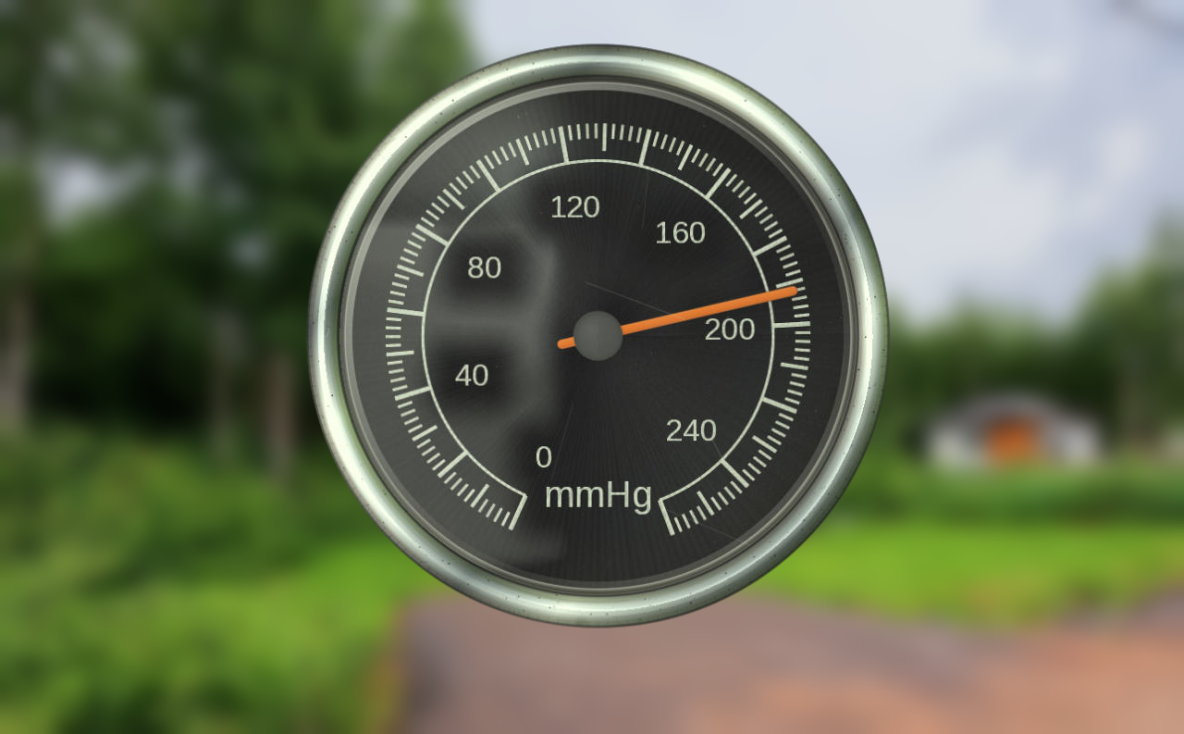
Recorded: value=192 unit=mmHg
